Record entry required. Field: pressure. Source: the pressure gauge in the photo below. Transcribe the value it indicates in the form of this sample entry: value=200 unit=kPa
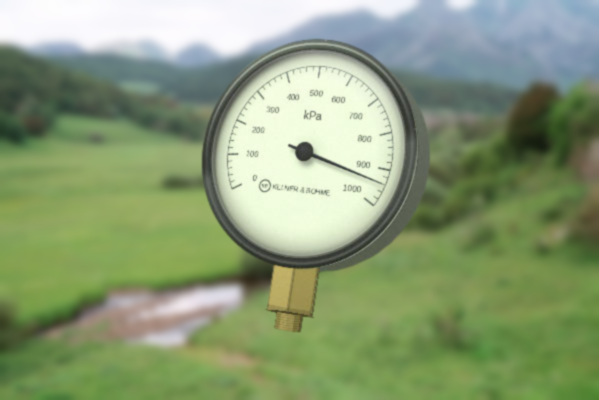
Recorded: value=940 unit=kPa
